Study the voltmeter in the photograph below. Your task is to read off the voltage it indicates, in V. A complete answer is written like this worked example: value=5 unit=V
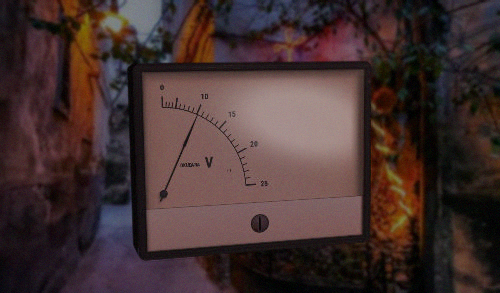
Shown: value=10 unit=V
